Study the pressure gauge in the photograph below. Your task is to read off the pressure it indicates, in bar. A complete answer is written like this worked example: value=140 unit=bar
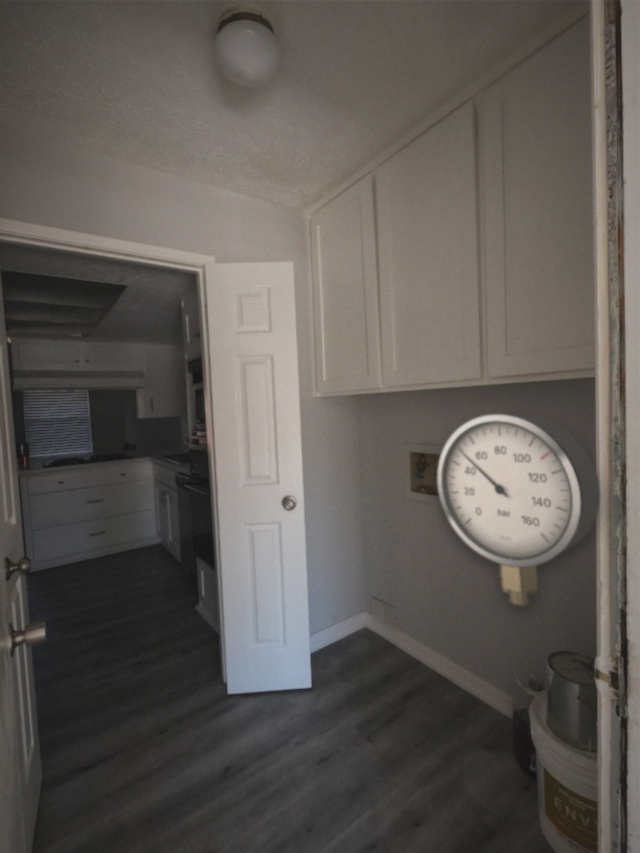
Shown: value=50 unit=bar
